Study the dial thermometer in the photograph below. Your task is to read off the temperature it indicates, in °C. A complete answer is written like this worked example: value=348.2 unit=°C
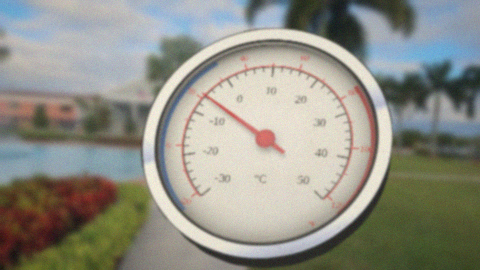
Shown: value=-6 unit=°C
